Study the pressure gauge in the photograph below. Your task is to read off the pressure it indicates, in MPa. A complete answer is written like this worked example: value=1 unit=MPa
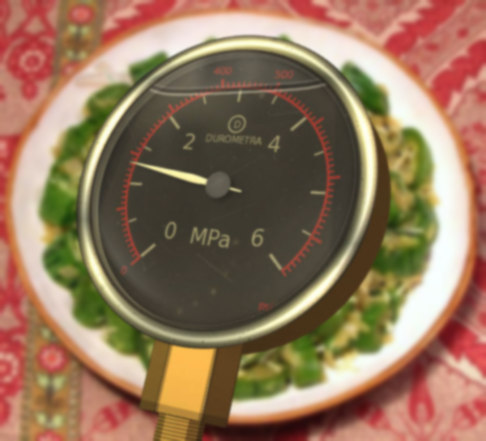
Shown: value=1.25 unit=MPa
